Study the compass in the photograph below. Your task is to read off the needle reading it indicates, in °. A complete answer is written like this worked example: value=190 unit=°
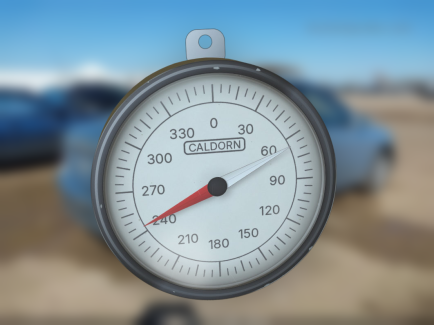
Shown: value=245 unit=°
